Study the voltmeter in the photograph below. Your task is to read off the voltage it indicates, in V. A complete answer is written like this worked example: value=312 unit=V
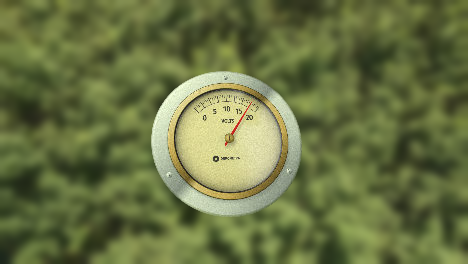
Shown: value=17.5 unit=V
